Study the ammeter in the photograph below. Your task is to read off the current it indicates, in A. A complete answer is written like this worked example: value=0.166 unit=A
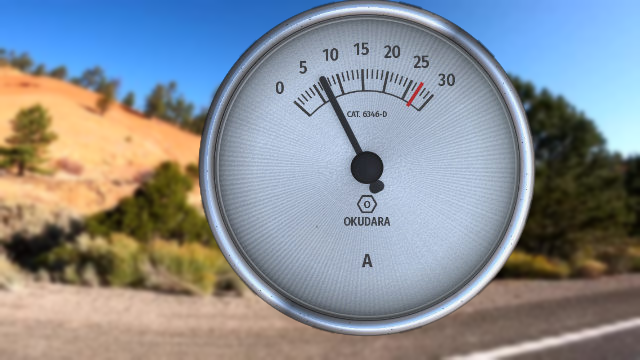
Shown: value=7 unit=A
